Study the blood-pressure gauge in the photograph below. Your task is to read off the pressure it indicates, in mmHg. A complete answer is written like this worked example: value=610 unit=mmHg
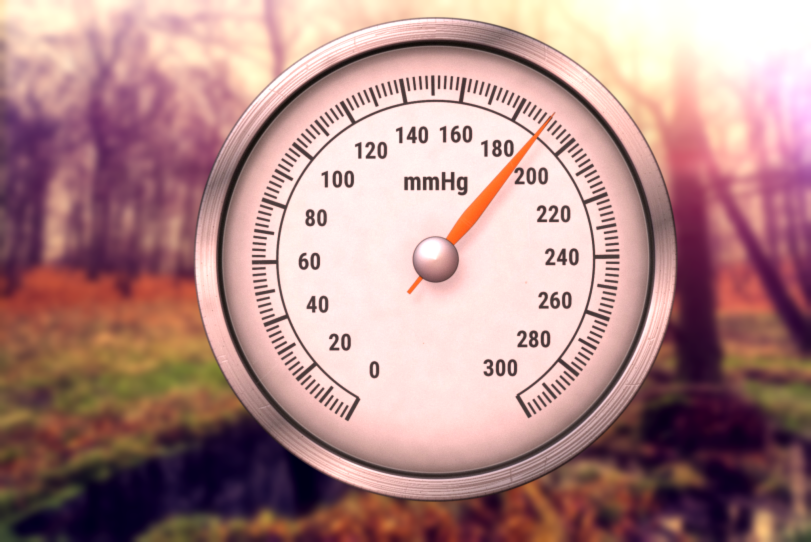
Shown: value=190 unit=mmHg
